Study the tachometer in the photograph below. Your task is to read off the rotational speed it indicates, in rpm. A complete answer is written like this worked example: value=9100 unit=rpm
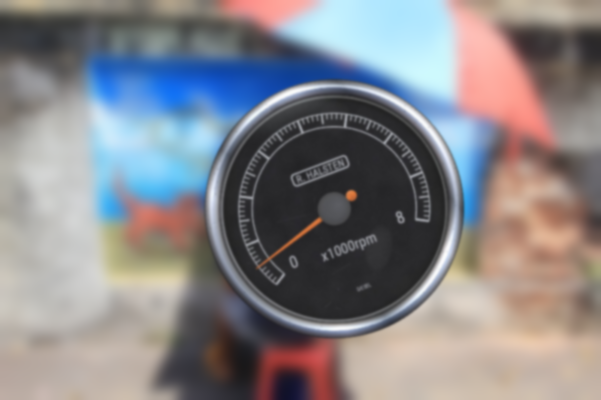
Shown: value=500 unit=rpm
